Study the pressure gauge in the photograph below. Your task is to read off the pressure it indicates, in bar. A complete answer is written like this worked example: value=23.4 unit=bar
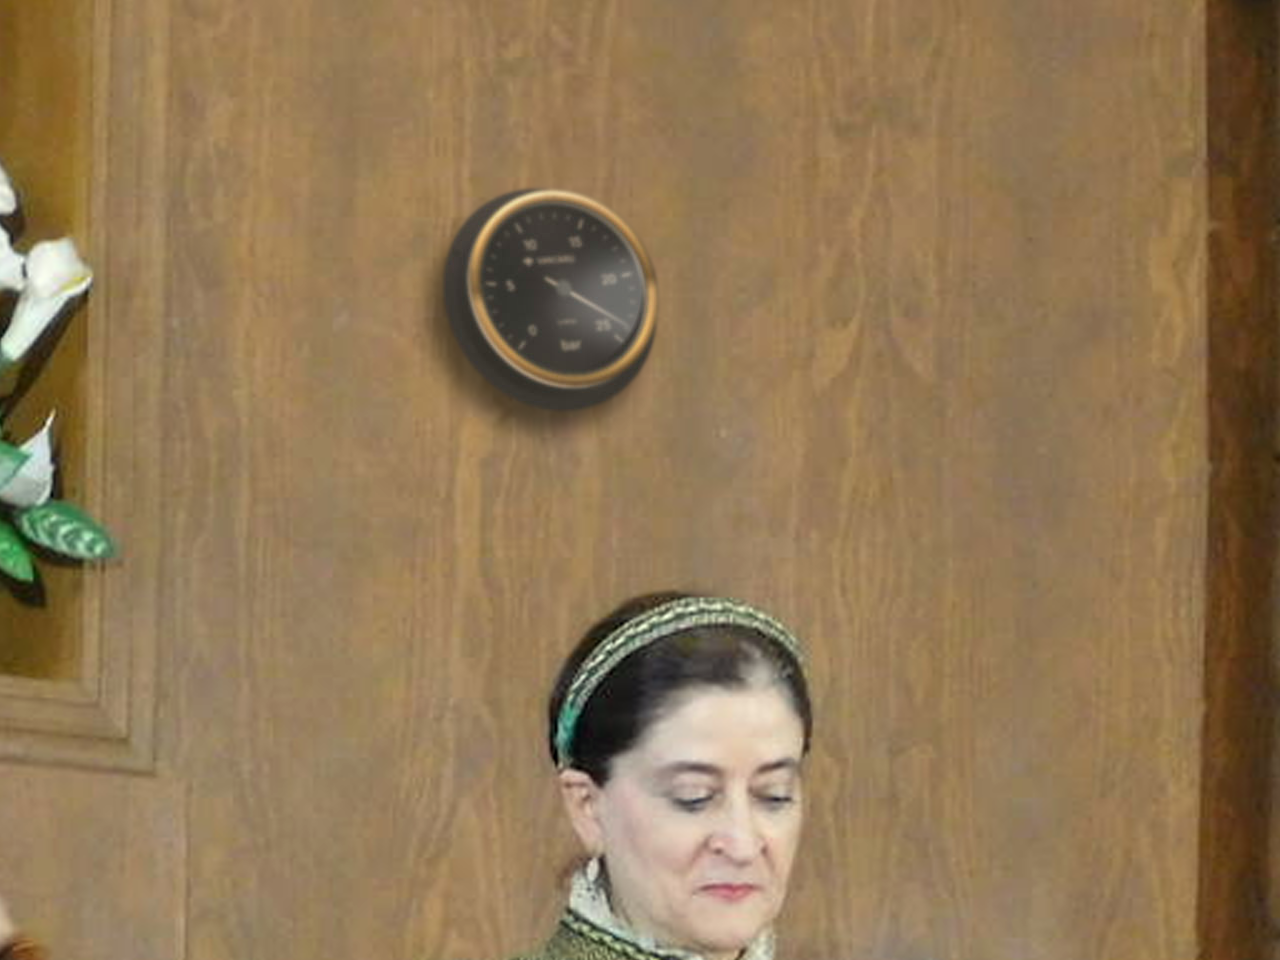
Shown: value=24 unit=bar
